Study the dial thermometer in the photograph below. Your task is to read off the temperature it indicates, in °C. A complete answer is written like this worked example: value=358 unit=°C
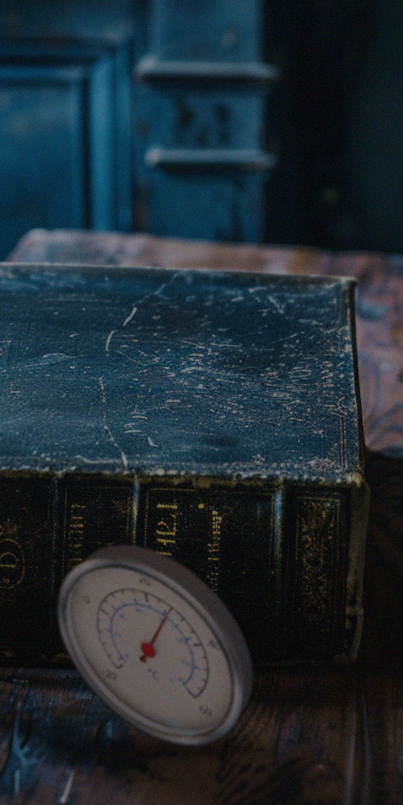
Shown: value=28 unit=°C
